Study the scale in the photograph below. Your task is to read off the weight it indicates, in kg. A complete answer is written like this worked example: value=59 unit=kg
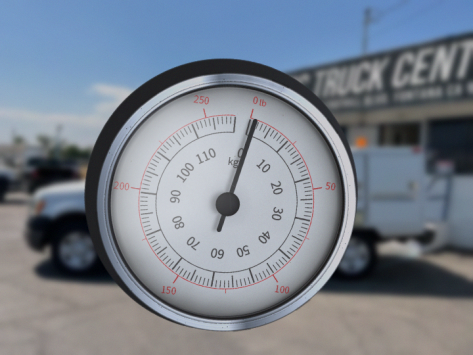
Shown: value=1 unit=kg
